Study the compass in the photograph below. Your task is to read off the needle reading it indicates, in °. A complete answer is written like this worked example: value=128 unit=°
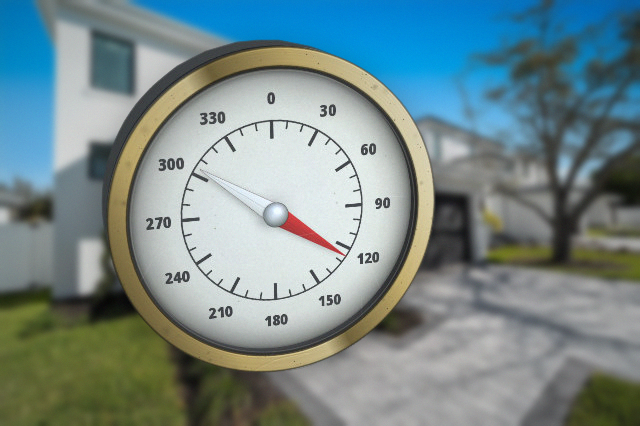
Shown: value=125 unit=°
